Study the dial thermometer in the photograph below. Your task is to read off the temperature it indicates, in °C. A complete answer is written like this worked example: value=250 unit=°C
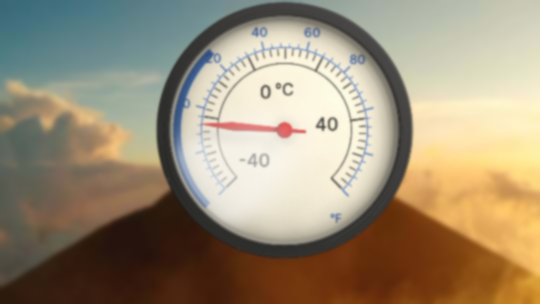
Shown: value=-22 unit=°C
